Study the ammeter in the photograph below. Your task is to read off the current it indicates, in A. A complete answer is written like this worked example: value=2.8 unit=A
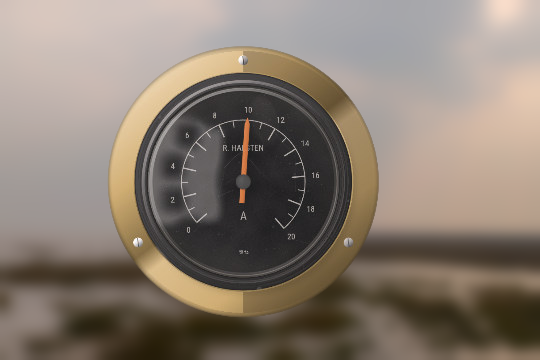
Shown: value=10 unit=A
